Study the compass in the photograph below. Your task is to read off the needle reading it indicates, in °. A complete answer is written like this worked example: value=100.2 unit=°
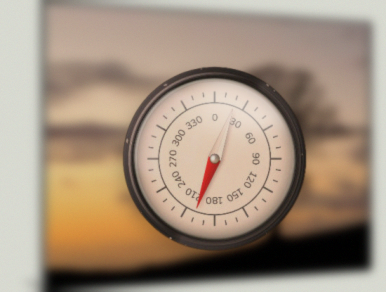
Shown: value=200 unit=°
